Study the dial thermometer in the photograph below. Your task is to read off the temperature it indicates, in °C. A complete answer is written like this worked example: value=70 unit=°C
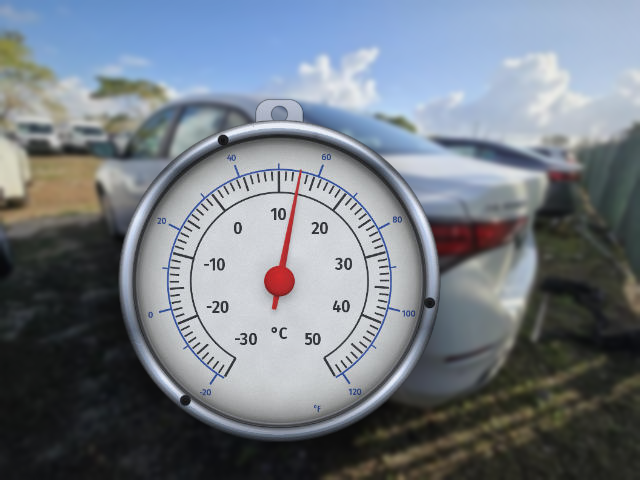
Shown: value=13 unit=°C
